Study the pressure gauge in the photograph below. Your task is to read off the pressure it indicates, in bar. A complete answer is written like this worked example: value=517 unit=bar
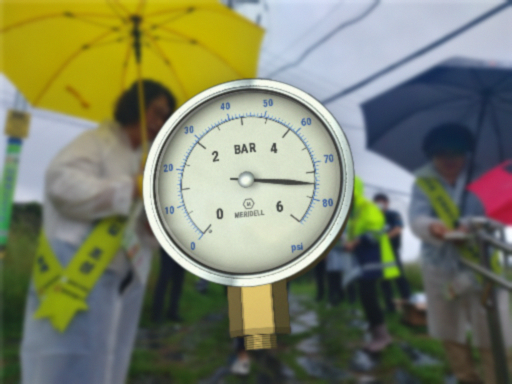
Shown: value=5.25 unit=bar
